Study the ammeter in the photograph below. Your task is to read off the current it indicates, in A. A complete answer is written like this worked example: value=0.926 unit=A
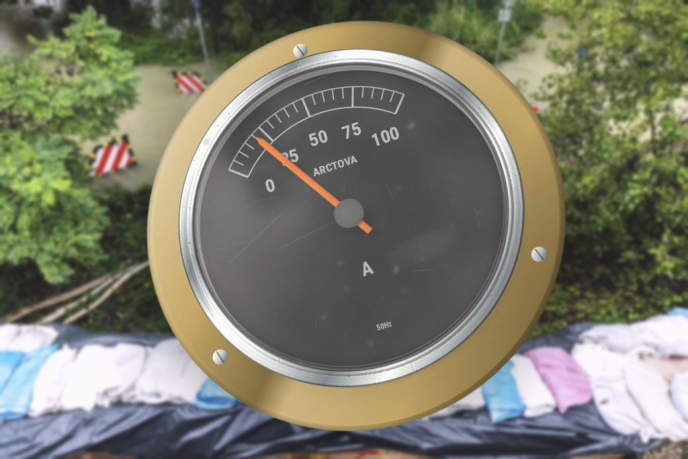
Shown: value=20 unit=A
